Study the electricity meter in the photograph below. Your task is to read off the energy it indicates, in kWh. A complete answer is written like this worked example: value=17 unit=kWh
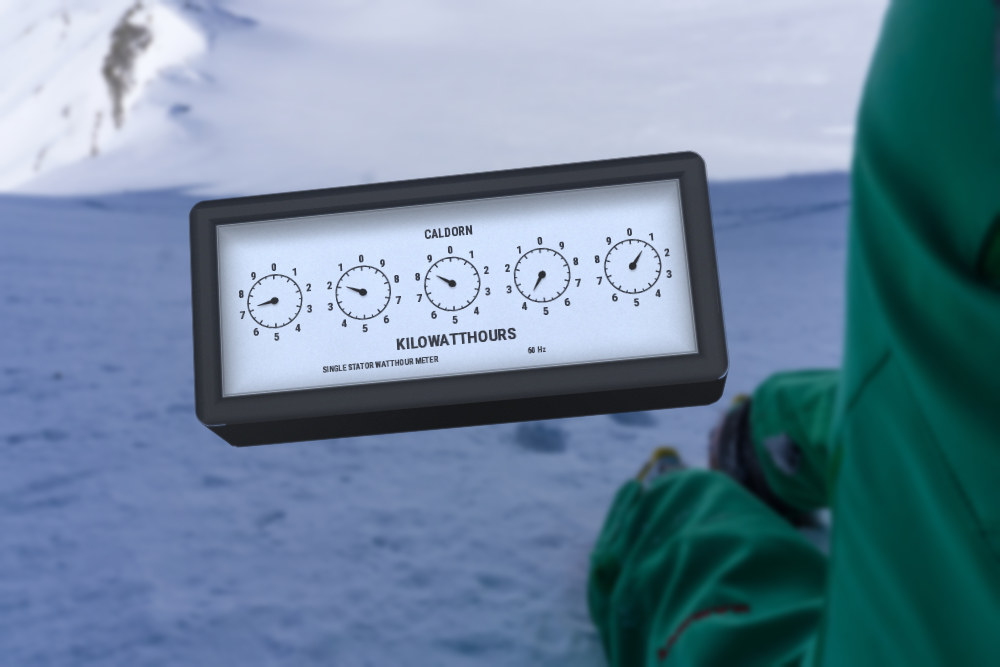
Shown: value=71841 unit=kWh
